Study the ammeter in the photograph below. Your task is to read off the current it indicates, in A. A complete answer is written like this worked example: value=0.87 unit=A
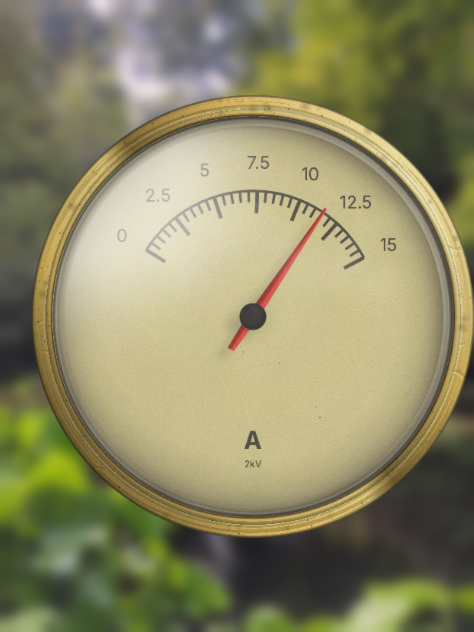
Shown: value=11.5 unit=A
